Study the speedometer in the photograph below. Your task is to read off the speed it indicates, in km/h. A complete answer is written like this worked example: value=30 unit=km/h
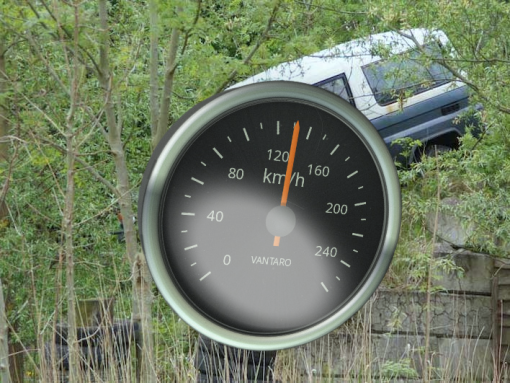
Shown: value=130 unit=km/h
